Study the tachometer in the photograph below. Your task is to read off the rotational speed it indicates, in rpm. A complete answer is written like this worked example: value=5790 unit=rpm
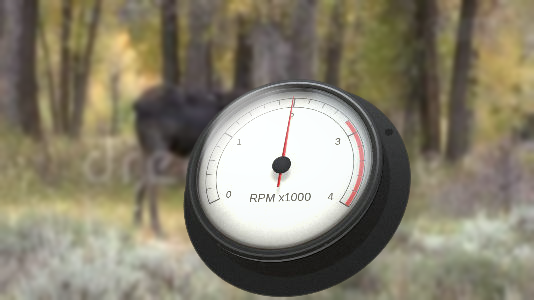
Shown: value=2000 unit=rpm
